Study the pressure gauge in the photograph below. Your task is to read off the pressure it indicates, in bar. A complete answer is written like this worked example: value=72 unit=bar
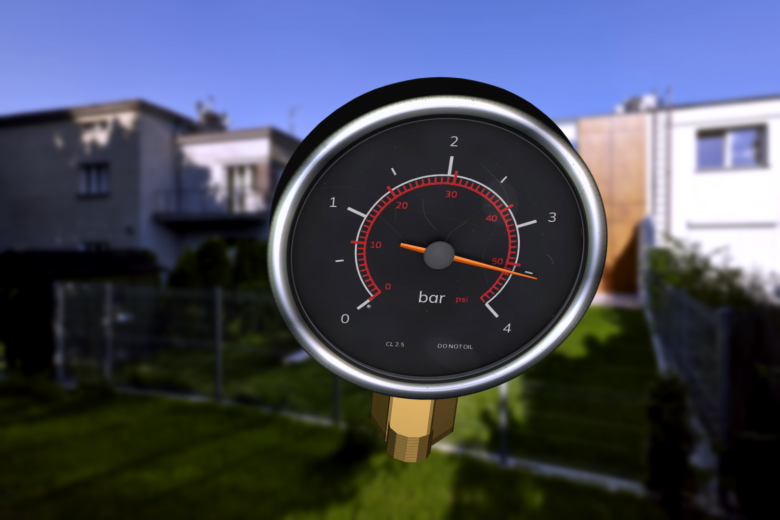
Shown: value=3.5 unit=bar
